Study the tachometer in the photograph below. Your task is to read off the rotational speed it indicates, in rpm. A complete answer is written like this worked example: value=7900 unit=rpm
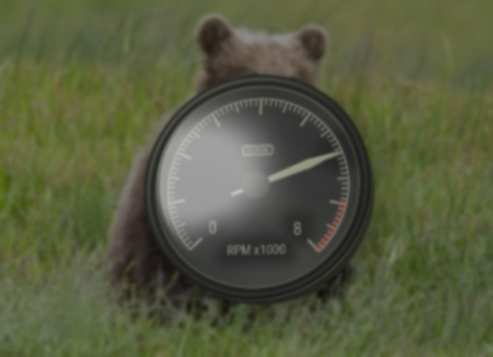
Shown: value=6000 unit=rpm
